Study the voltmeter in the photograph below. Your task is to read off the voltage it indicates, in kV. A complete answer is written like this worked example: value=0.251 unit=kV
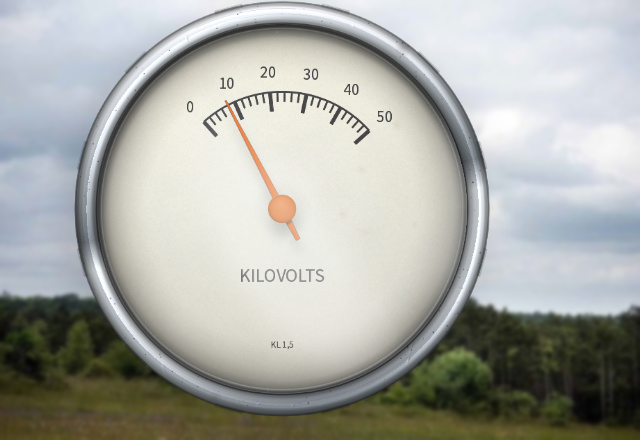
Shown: value=8 unit=kV
